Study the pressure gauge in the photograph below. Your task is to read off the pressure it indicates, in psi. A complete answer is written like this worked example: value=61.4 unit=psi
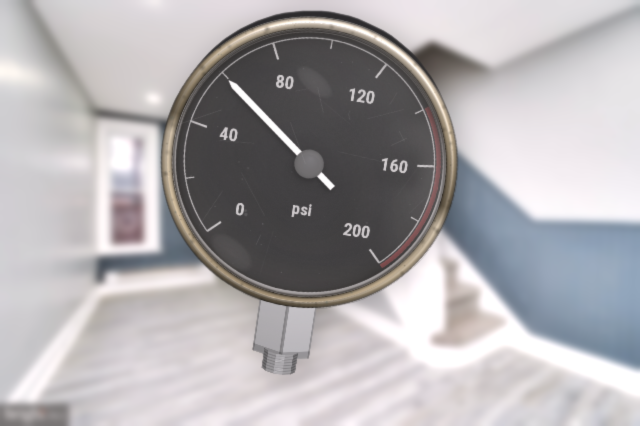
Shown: value=60 unit=psi
